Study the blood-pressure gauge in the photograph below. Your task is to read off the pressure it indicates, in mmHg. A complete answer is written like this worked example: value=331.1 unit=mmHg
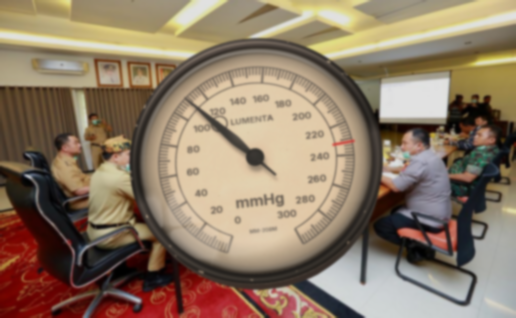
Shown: value=110 unit=mmHg
